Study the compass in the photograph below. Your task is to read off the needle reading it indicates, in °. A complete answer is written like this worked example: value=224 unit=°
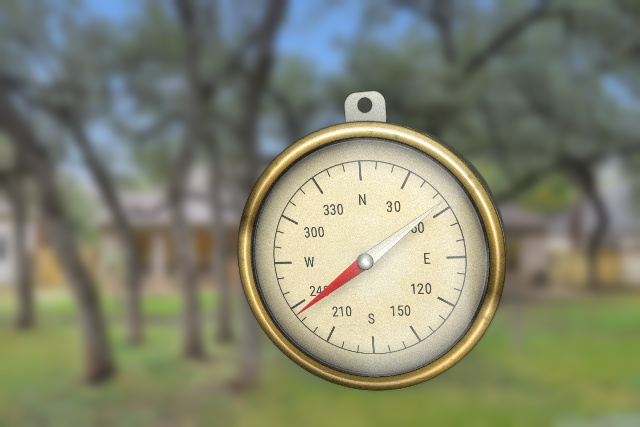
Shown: value=235 unit=°
